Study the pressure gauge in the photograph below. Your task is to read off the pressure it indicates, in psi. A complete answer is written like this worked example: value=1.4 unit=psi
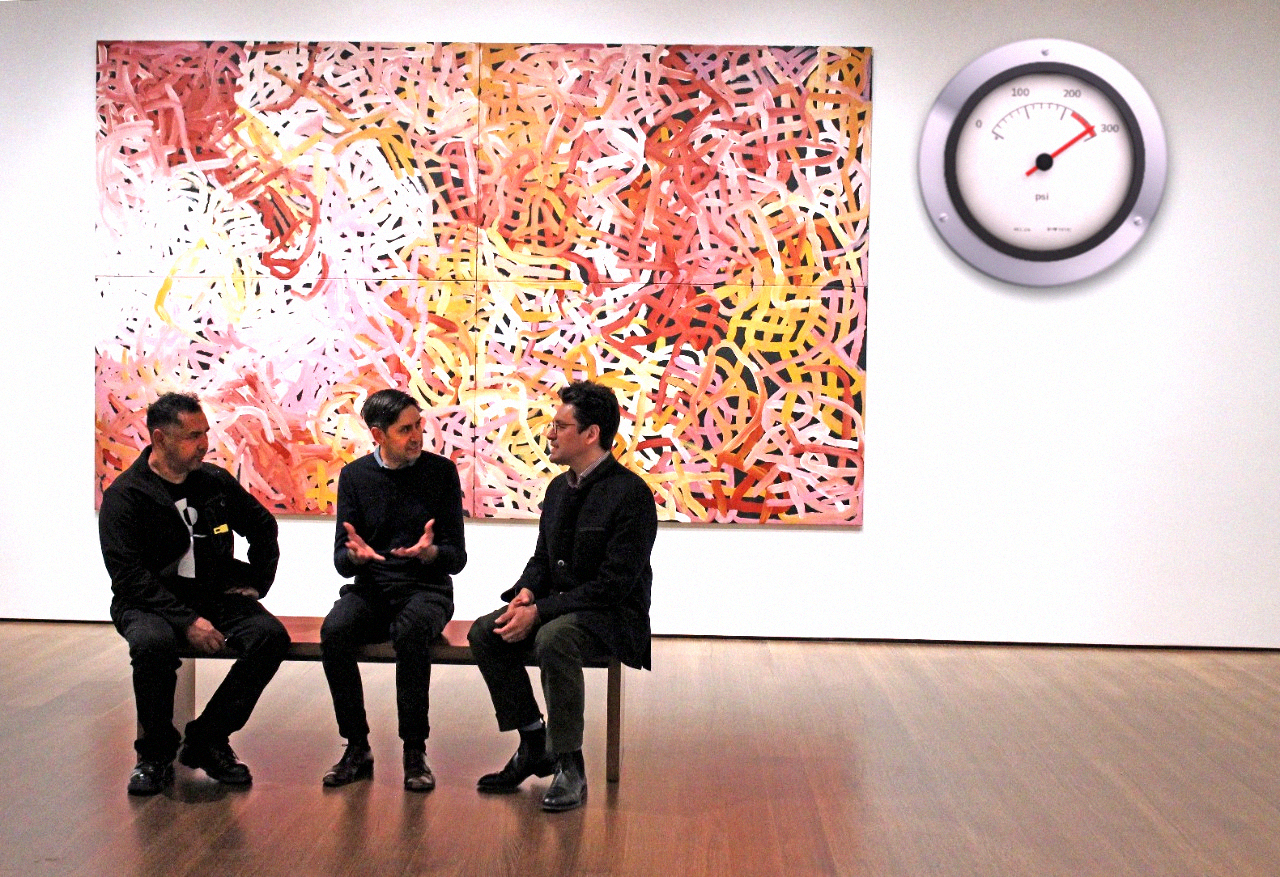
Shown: value=280 unit=psi
